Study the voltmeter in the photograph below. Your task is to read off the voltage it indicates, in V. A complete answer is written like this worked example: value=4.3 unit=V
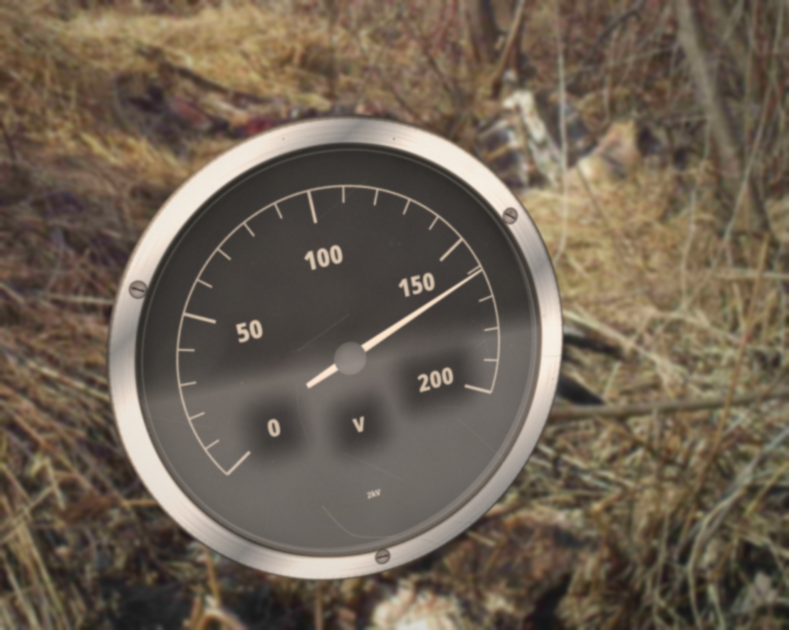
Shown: value=160 unit=V
